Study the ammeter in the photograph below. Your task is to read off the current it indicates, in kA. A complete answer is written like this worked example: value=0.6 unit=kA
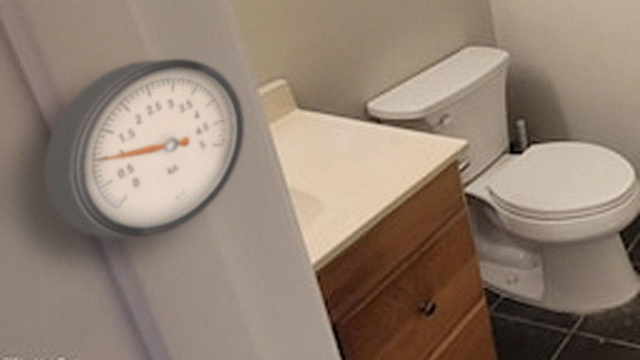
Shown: value=1 unit=kA
